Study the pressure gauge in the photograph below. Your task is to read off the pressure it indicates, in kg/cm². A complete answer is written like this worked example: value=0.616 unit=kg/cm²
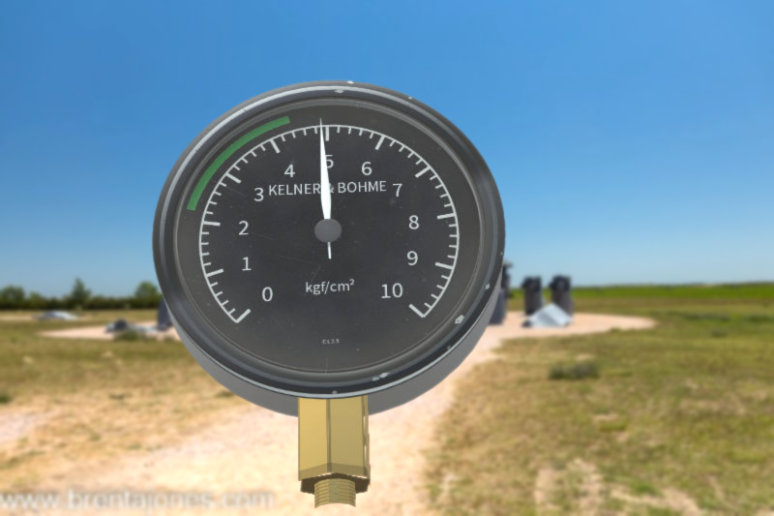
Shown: value=4.9 unit=kg/cm²
